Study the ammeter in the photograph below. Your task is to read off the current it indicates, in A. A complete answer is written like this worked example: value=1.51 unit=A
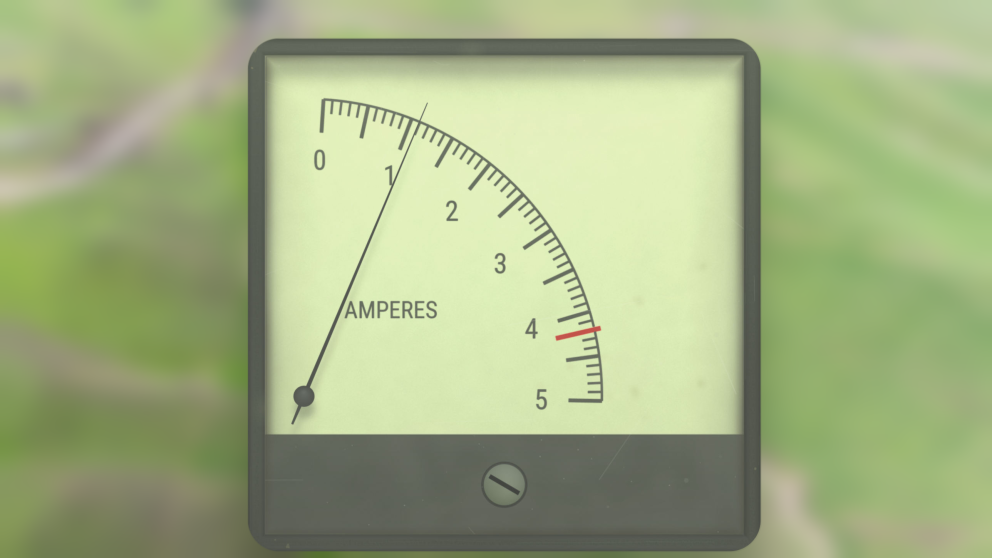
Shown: value=1.1 unit=A
